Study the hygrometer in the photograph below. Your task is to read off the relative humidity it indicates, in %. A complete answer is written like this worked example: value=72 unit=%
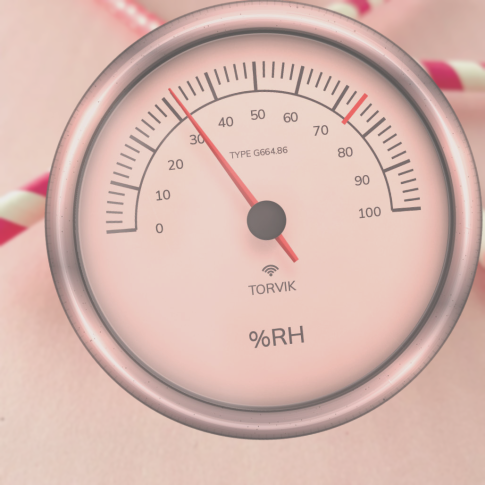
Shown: value=32 unit=%
